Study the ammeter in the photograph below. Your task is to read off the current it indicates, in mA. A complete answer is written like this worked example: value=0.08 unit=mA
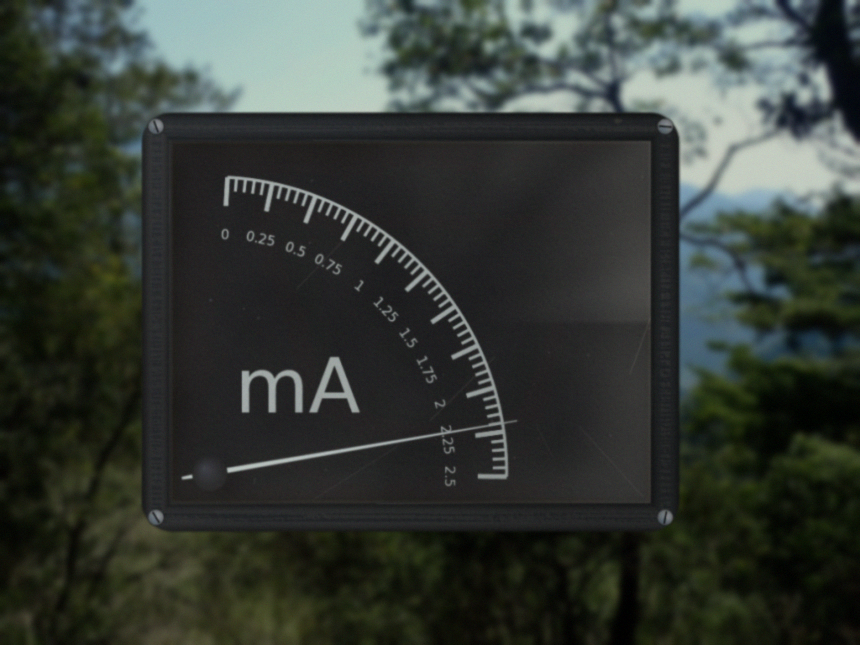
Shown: value=2.2 unit=mA
